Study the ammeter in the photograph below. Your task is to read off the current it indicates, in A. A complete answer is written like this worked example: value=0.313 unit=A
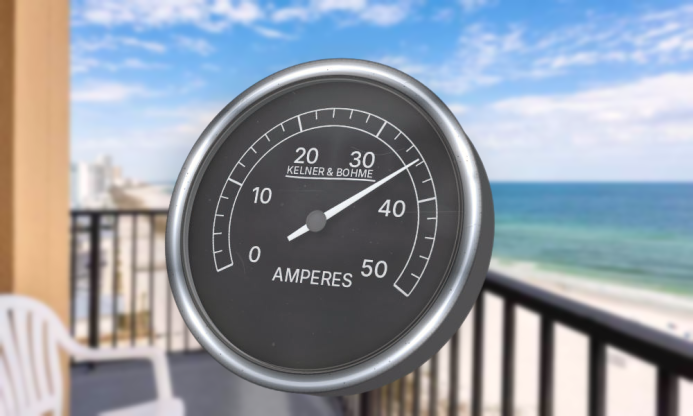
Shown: value=36 unit=A
